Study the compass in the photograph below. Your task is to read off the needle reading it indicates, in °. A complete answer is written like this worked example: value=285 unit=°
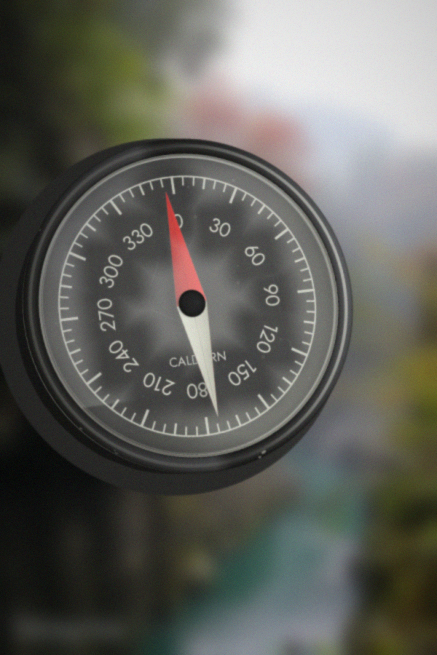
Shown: value=355 unit=°
